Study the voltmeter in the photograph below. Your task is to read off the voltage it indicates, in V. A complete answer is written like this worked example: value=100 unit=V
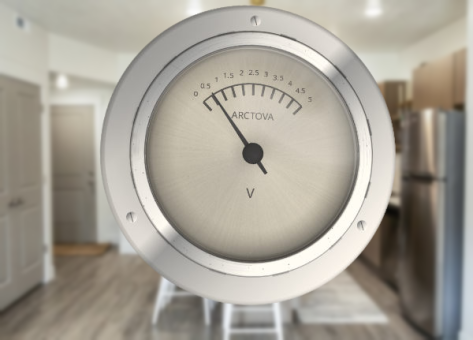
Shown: value=0.5 unit=V
